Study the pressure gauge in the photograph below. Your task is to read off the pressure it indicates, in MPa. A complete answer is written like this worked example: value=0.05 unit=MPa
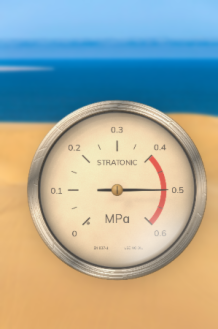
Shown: value=0.5 unit=MPa
